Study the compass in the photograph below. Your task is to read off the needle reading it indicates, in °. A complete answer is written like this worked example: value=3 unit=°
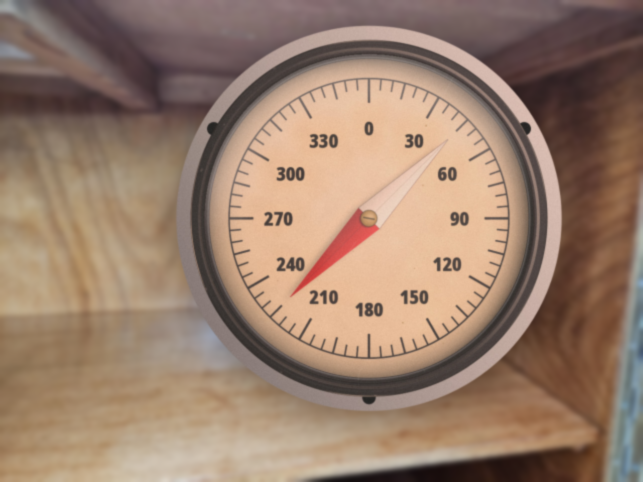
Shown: value=225 unit=°
